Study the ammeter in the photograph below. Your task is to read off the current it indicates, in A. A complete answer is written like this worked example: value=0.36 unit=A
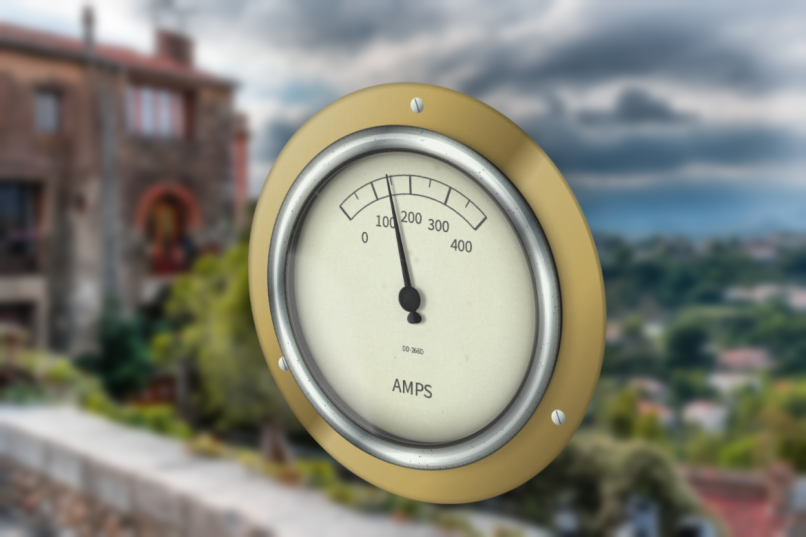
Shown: value=150 unit=A
